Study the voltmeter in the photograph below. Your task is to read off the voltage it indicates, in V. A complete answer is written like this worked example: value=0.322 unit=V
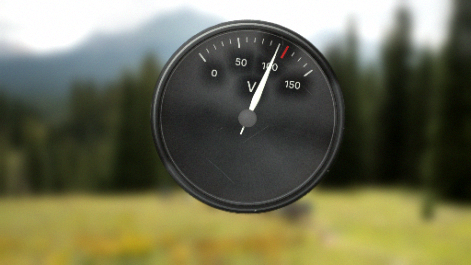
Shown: value=100 unit=V
